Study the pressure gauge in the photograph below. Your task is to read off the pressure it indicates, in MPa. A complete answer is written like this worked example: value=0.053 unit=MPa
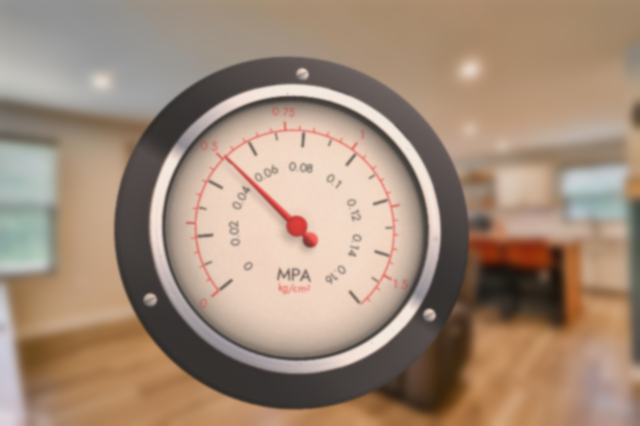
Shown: value=0.05 unit=MPa
